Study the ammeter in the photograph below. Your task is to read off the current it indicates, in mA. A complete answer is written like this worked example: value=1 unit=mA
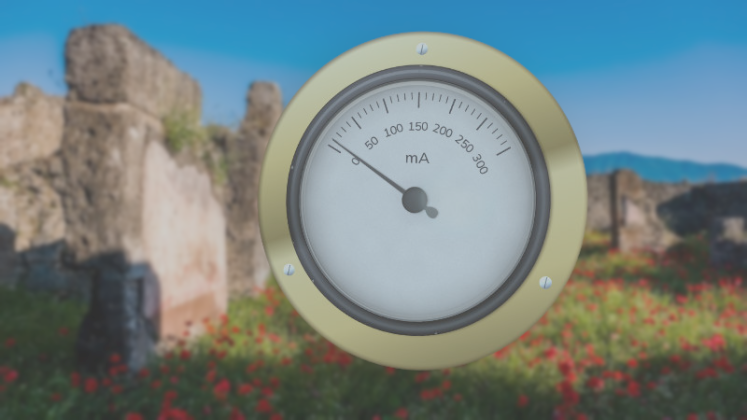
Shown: value=10 unit=mA
